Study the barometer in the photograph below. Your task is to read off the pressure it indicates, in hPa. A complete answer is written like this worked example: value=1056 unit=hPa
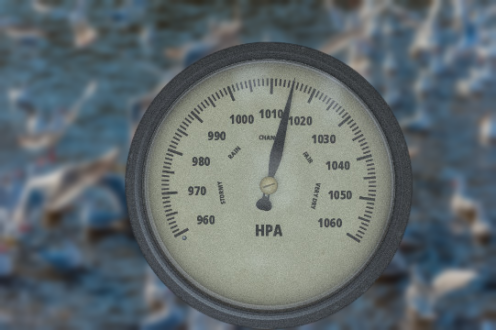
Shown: value=1015 unit=hPa
